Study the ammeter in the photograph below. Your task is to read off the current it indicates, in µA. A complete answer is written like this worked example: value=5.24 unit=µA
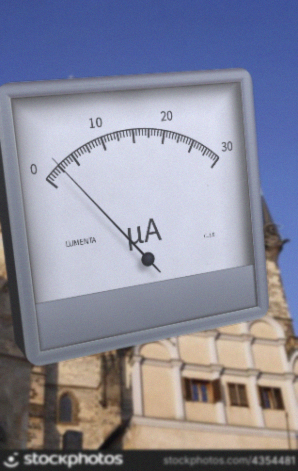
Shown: value=2.5 unit=µA
